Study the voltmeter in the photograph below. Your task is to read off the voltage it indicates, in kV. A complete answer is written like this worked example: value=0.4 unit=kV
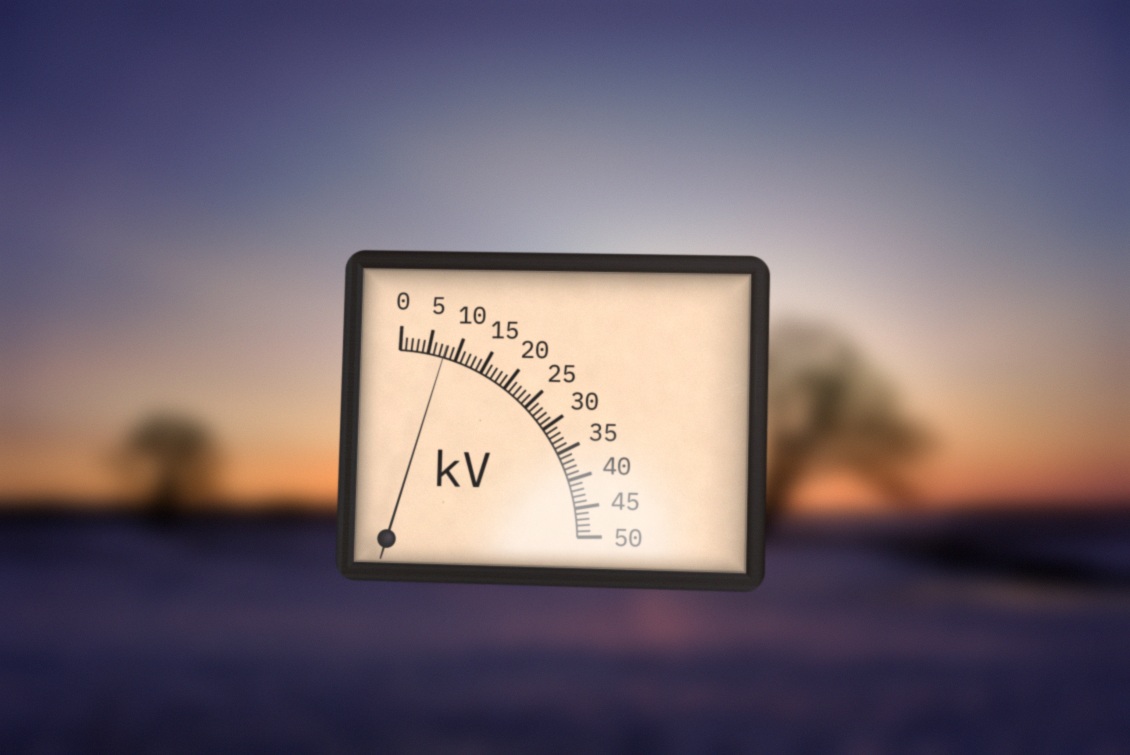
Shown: value=8 unit=kV
